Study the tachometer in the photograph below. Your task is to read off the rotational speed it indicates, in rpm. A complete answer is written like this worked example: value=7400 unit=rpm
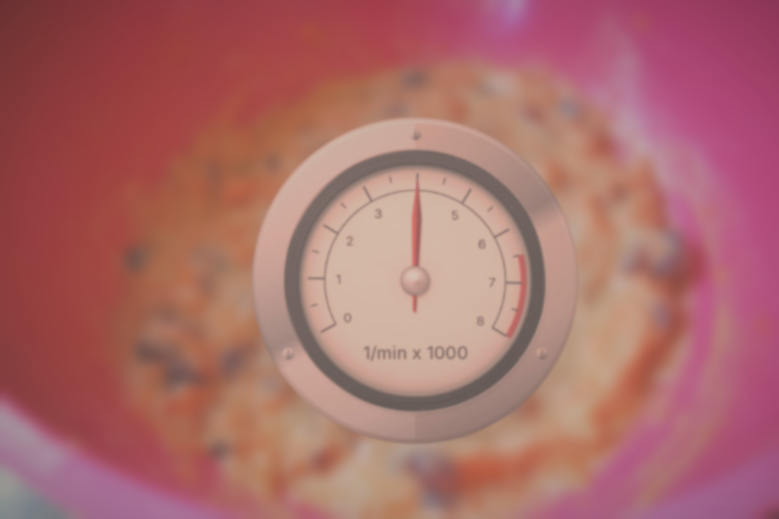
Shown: value=4000 unit=rpm
